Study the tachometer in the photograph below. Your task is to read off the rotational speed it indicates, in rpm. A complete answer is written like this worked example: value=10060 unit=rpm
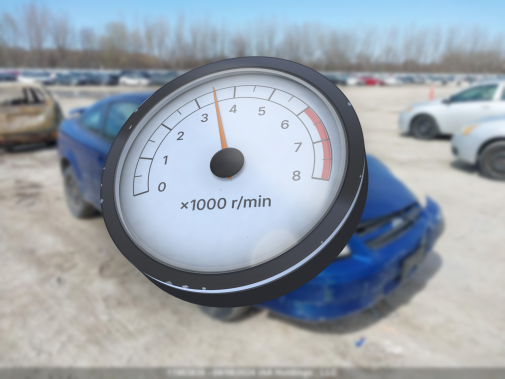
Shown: value=3500 unit=rpm
